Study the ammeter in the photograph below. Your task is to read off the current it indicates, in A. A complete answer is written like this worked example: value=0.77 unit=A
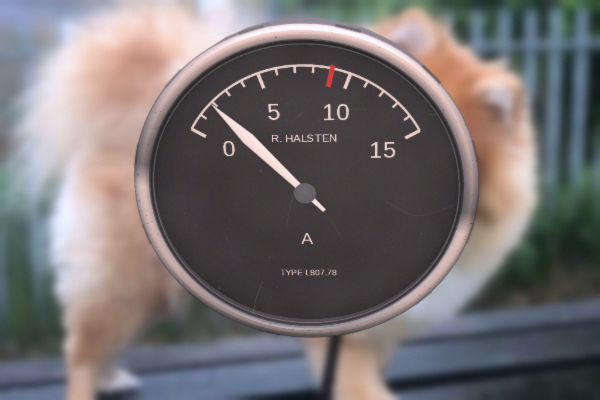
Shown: value=2 unit=A
